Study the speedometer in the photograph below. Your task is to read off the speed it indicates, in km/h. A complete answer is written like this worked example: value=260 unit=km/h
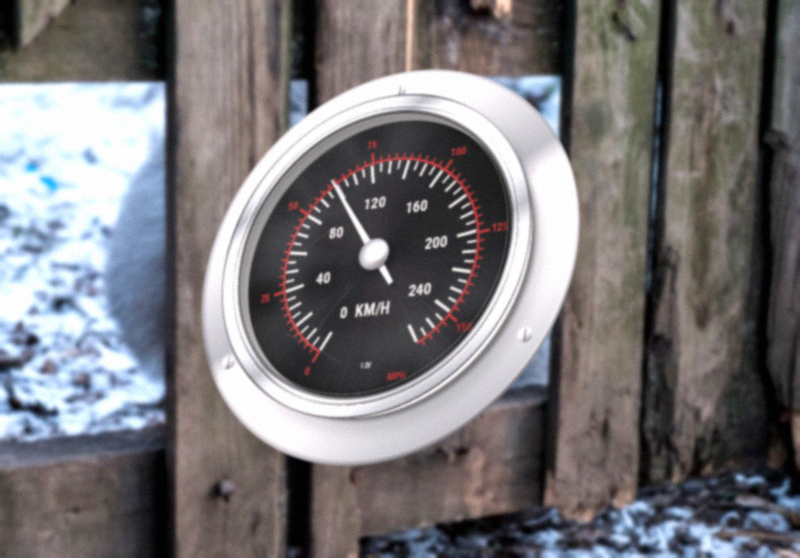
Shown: value=100 unit=km/h
